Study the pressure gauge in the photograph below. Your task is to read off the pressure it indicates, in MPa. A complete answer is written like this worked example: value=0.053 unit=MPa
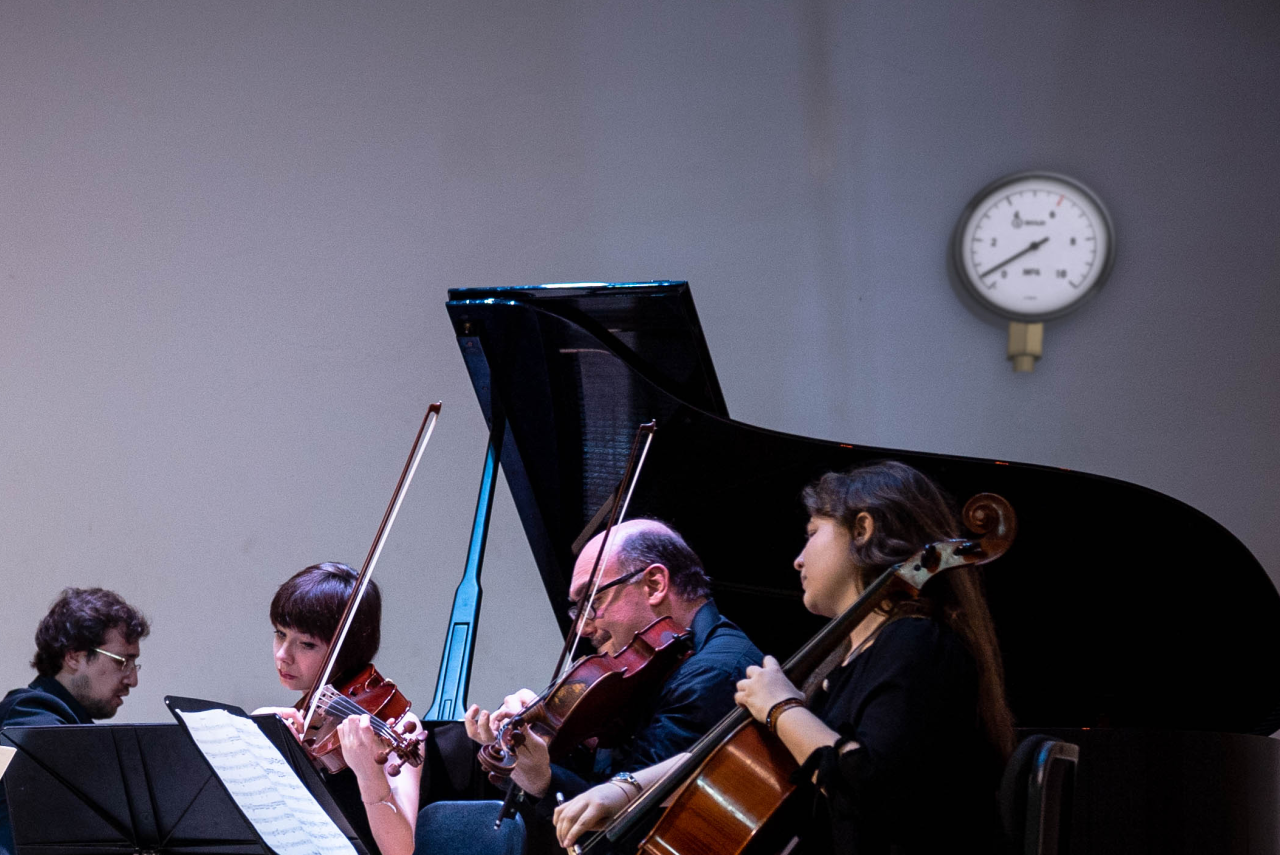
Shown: value=0.5 unit=MPa
